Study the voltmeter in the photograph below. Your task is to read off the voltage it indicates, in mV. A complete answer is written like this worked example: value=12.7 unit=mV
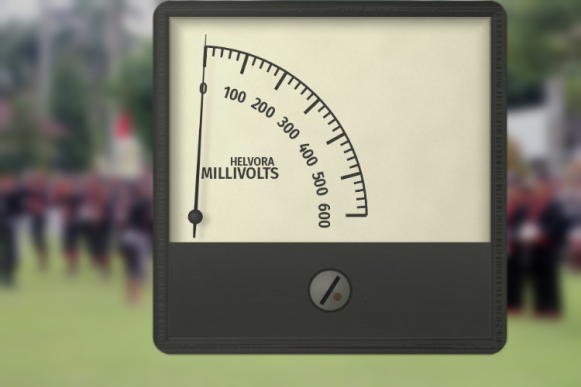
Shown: value=0 unit=mV
